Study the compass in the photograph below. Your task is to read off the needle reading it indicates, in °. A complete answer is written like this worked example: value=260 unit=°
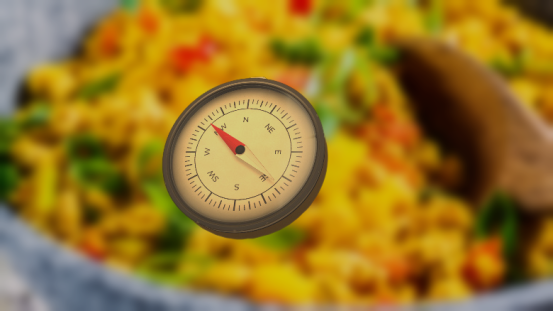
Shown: value=310 unit=°
